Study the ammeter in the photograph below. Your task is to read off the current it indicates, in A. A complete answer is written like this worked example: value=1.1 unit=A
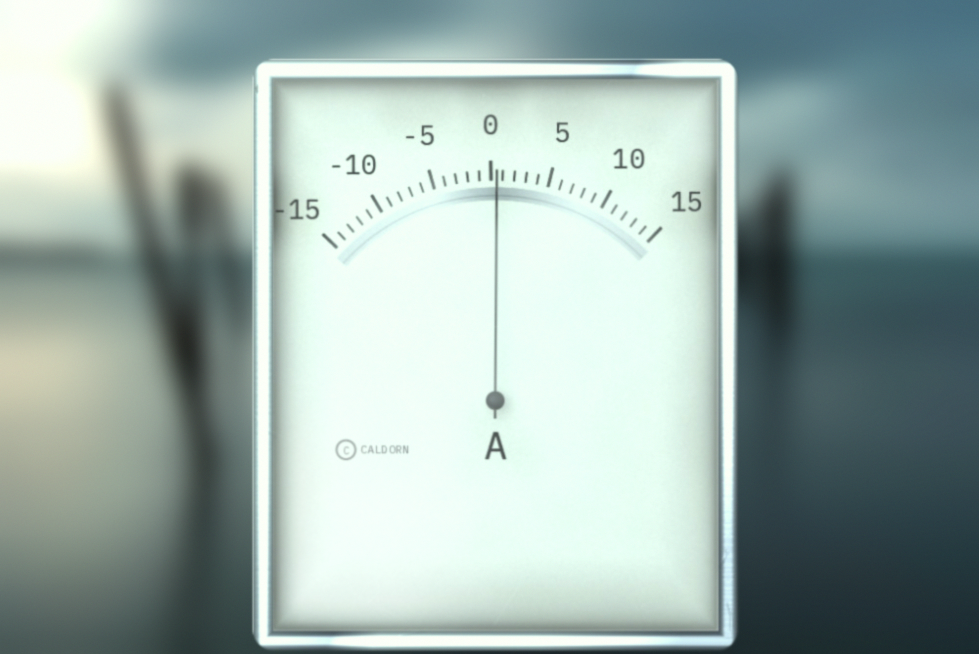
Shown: value=0.5 unit=A
